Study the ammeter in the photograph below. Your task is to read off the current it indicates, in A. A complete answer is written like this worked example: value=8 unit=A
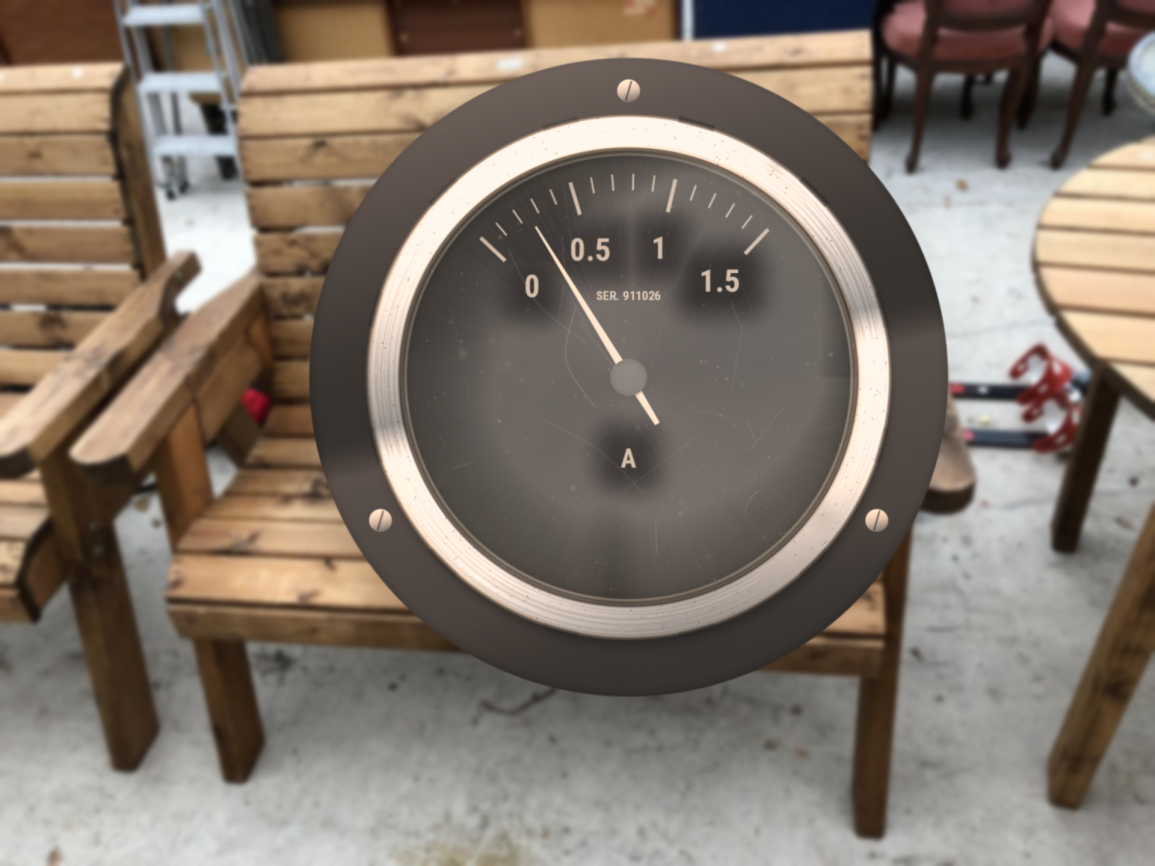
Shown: value=0.25 unit=A
